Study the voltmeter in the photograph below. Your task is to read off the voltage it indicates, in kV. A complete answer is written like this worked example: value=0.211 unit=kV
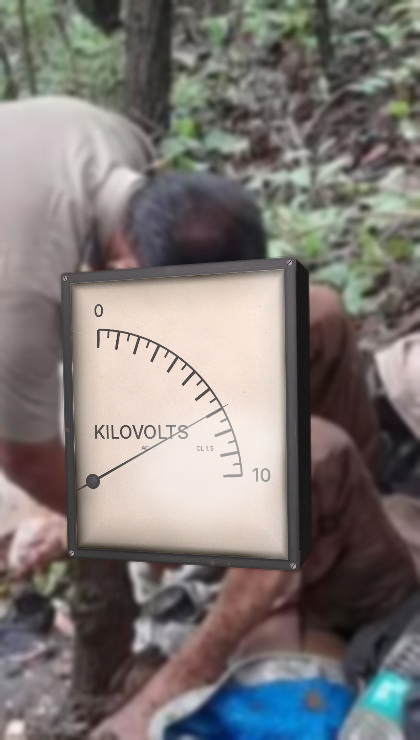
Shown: value=7 unit=kV
